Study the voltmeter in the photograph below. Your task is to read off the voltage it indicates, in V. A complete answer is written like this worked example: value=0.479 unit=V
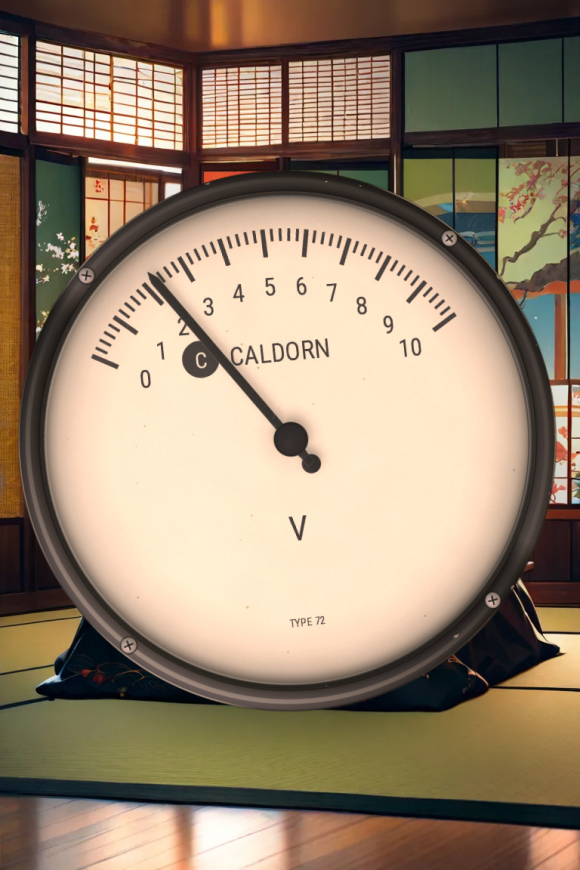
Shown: value=2.2 unit=V
